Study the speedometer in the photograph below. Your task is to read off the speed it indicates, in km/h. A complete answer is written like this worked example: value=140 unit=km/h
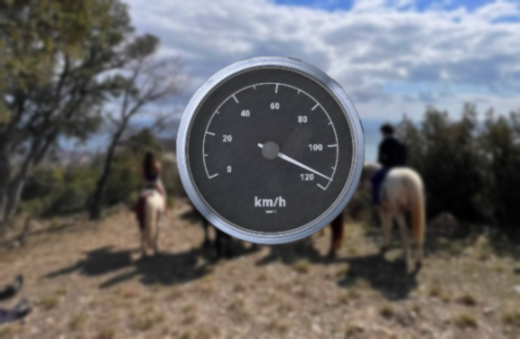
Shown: value=115 unit=km/h
